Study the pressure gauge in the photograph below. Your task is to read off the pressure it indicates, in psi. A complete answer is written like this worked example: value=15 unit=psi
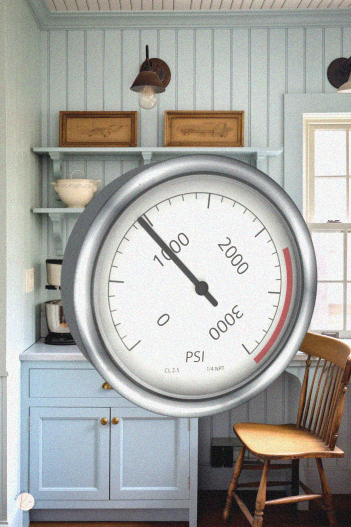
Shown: value=950 unit=psi
